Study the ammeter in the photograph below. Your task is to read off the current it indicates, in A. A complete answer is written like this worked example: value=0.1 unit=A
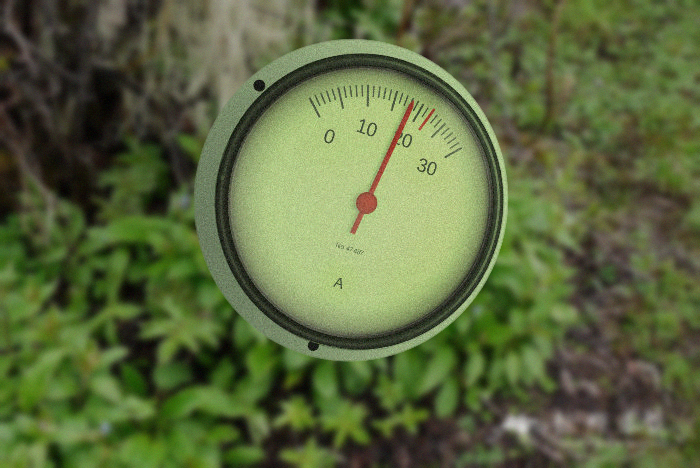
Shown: value=18 unit=A
